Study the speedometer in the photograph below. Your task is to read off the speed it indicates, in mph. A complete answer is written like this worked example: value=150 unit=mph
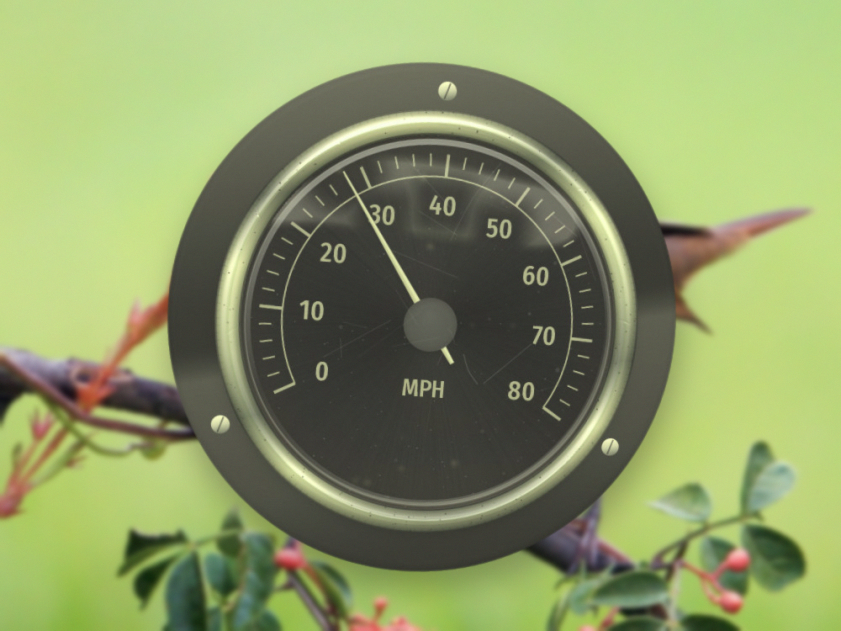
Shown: value=28 unit=mph
